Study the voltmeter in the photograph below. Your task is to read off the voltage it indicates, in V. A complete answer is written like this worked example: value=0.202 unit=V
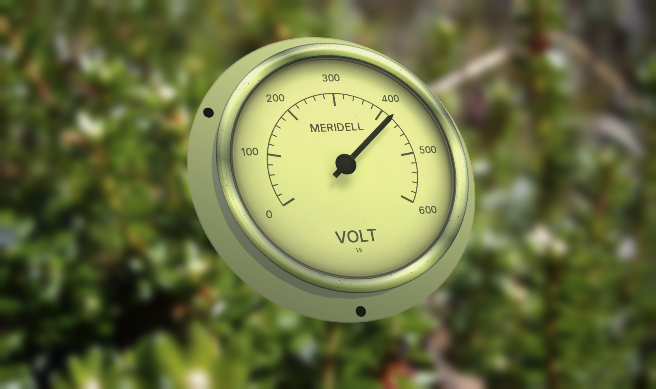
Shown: value=420 unit=V
